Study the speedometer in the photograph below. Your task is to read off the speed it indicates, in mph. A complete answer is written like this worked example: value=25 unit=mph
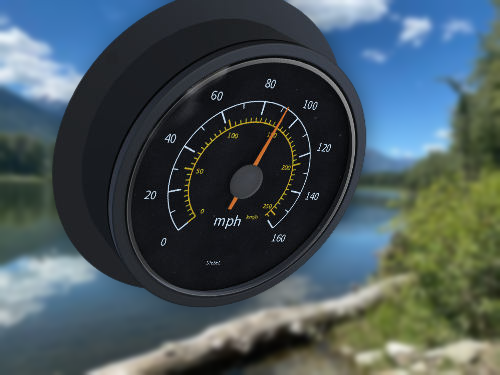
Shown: value=90 unit=mph
